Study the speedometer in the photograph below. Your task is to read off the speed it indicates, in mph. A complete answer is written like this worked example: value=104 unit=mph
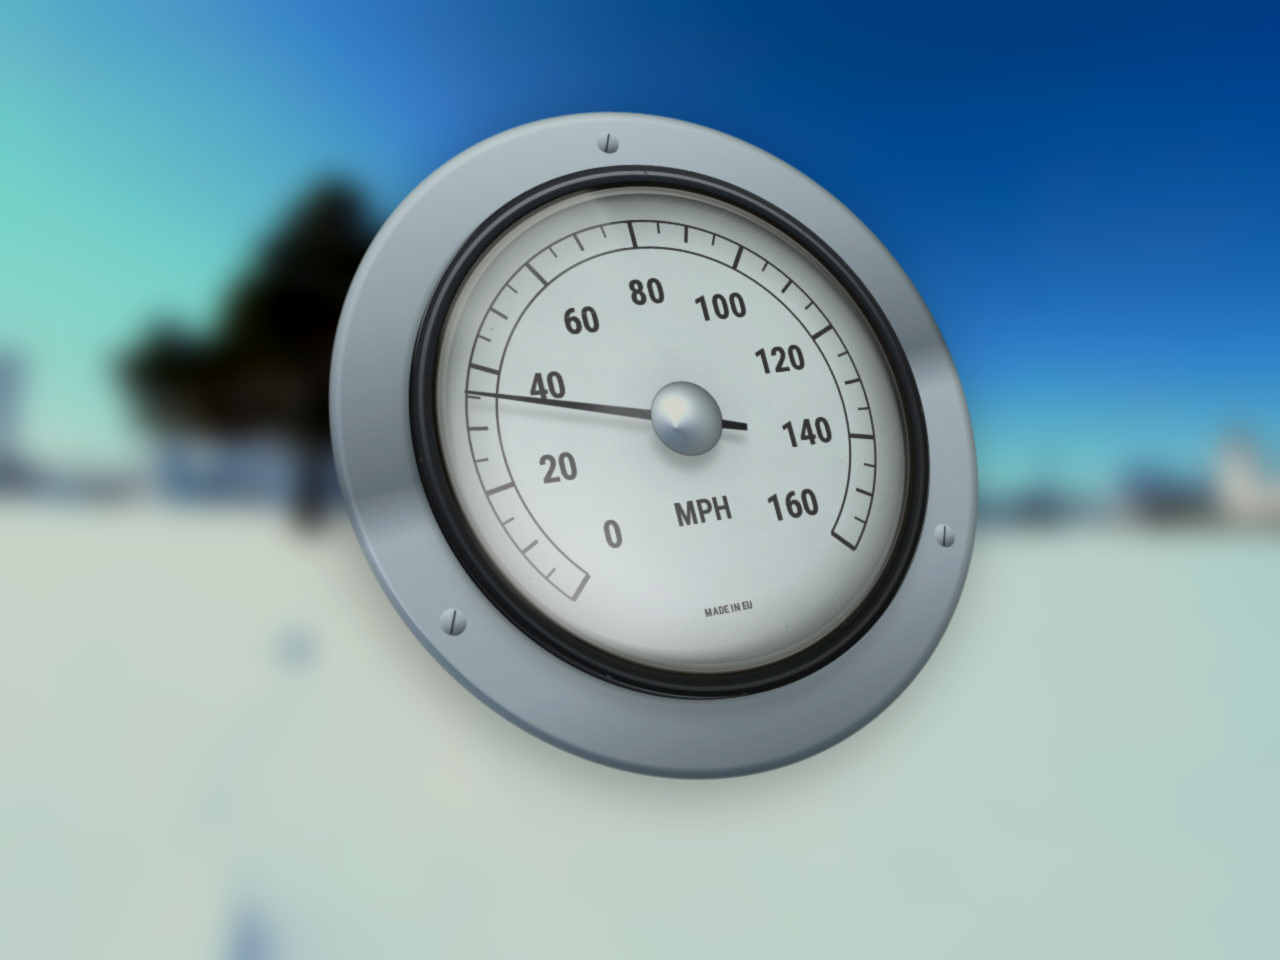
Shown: value=35 unit=mph
